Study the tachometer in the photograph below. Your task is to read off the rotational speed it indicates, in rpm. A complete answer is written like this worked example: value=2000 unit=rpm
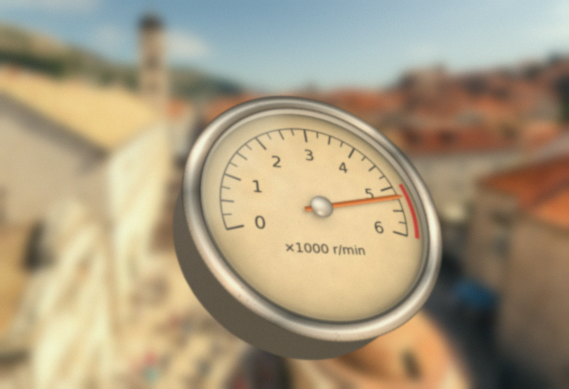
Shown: value=5250 unit=rpm
